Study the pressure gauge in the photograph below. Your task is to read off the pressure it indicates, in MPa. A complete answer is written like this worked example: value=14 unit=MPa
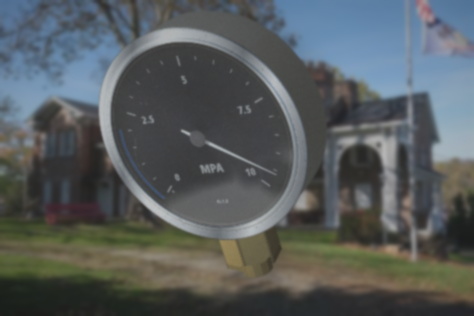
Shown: value=9.5 unit=MPa
